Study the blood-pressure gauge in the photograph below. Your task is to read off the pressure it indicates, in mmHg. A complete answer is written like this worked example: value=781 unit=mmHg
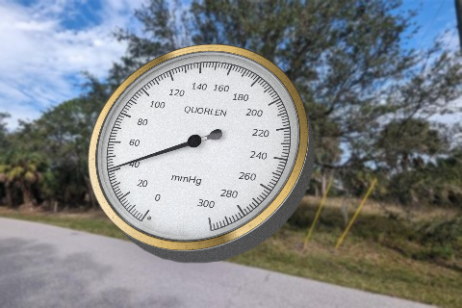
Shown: value=40 unit=mmHg
